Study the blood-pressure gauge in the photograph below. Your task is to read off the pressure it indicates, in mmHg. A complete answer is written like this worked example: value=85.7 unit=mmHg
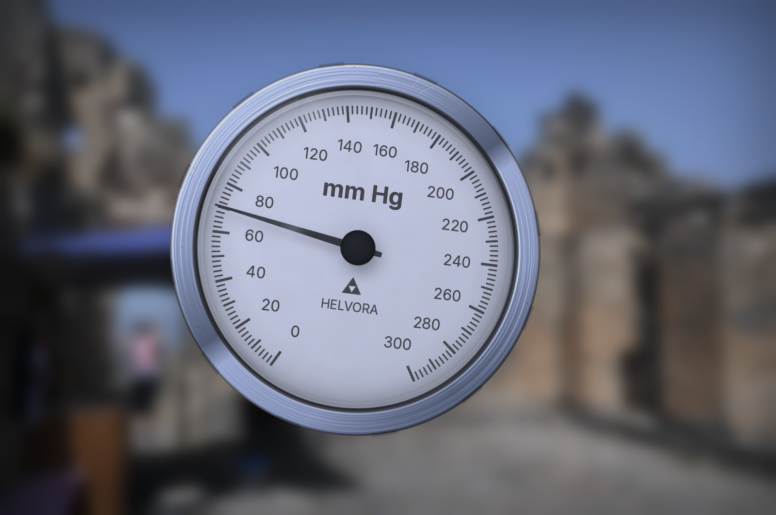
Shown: value=70 unit=mmHg
